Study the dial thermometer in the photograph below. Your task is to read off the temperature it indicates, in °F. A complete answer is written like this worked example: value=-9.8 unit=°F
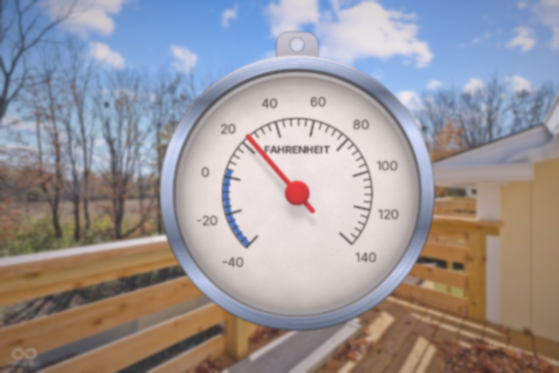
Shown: value=24 unit=°F
